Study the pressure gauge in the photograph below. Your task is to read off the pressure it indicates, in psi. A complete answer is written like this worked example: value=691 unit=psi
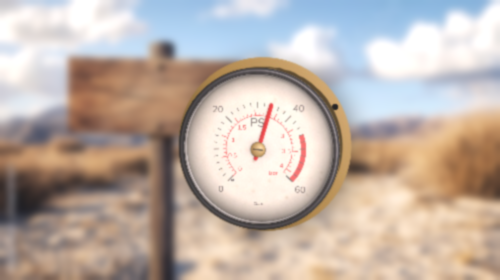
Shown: value=34 unit=psi
